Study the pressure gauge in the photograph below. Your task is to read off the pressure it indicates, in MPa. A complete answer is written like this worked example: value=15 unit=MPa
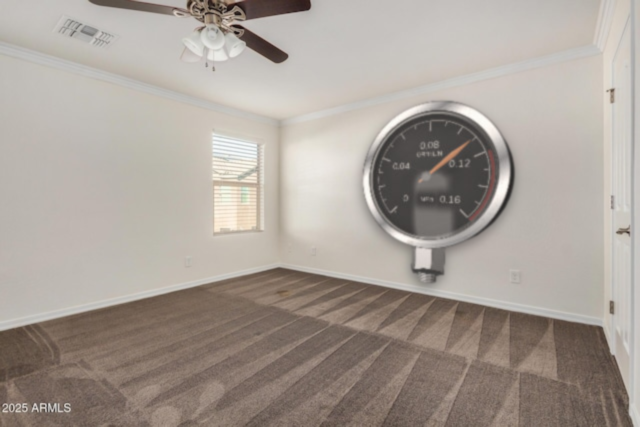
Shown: value=0.11 unit=MPa
